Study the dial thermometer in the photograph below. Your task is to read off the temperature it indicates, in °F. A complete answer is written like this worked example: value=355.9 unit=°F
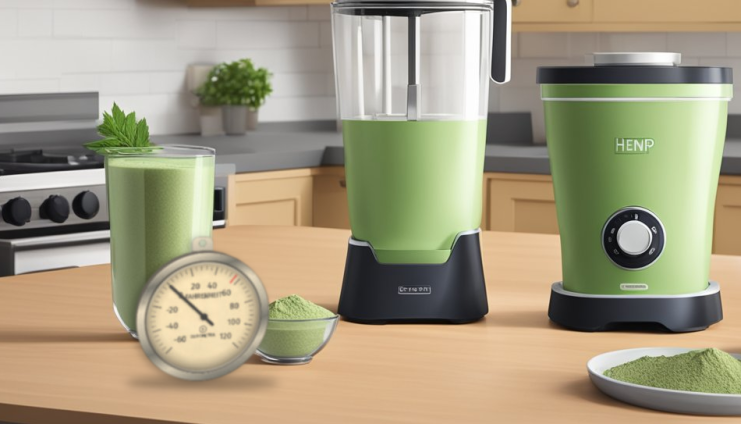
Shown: value=0 unit=°F
